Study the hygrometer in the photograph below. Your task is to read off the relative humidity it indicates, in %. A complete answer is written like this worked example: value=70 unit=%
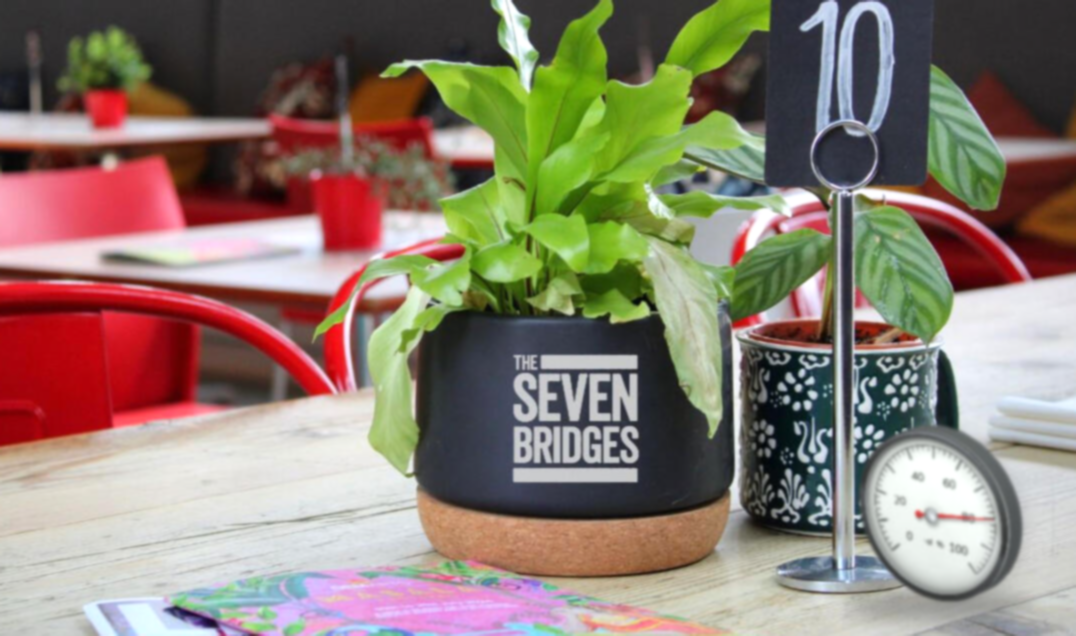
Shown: value=80 unit=%
